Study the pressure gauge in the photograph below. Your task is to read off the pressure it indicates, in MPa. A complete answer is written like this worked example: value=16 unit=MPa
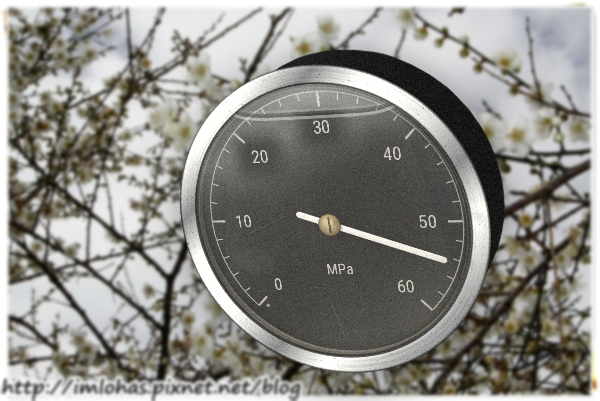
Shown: value=54 unit=MPa
